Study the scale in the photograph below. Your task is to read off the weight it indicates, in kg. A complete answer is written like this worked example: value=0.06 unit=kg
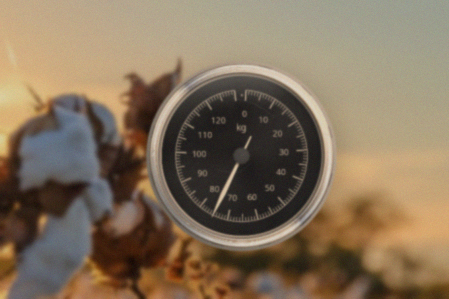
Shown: value=75 unit=kg
